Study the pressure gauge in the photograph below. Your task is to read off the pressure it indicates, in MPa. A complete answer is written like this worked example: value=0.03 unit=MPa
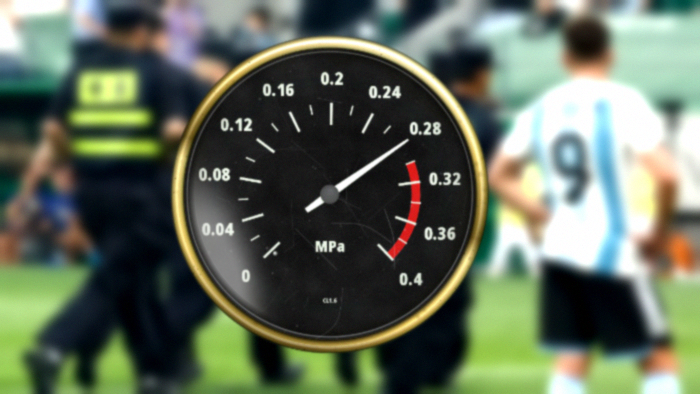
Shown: value=0.28 unit=MPa
